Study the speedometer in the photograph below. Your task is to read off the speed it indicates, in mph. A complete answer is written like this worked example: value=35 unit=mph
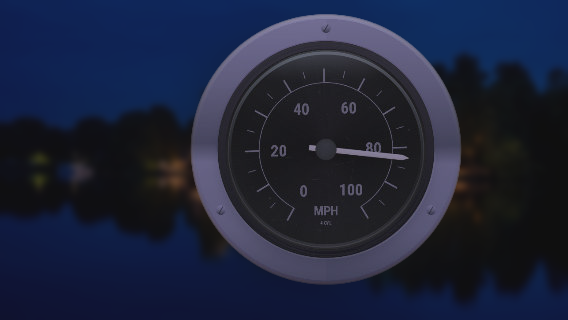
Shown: value=82.5 unit=mph
